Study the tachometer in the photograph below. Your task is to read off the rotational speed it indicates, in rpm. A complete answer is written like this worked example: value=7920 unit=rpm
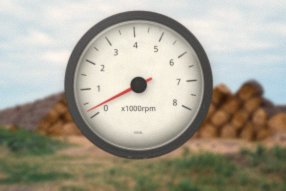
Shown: value=250 unit=rpm
